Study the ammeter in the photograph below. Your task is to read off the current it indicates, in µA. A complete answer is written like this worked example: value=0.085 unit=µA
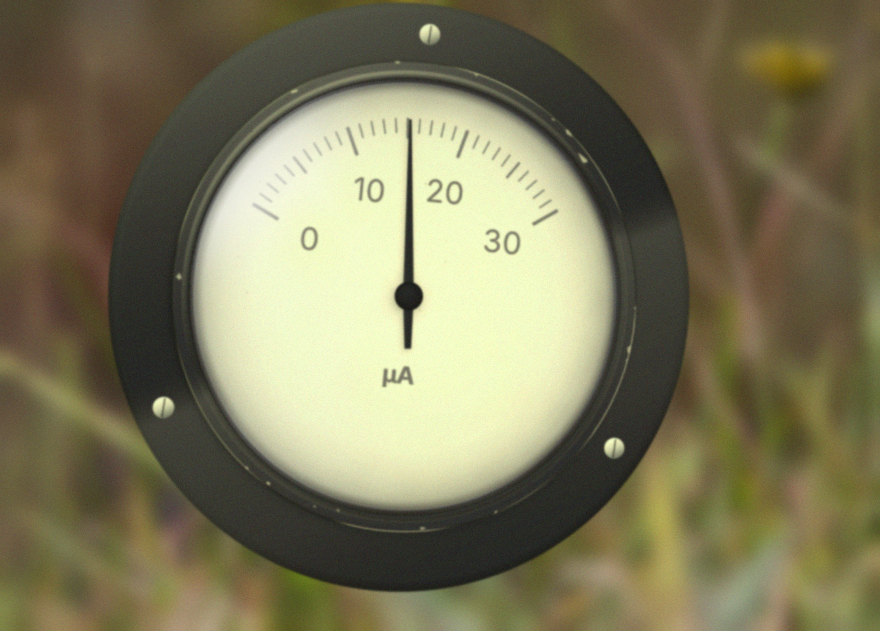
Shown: value=15 unit=µA
